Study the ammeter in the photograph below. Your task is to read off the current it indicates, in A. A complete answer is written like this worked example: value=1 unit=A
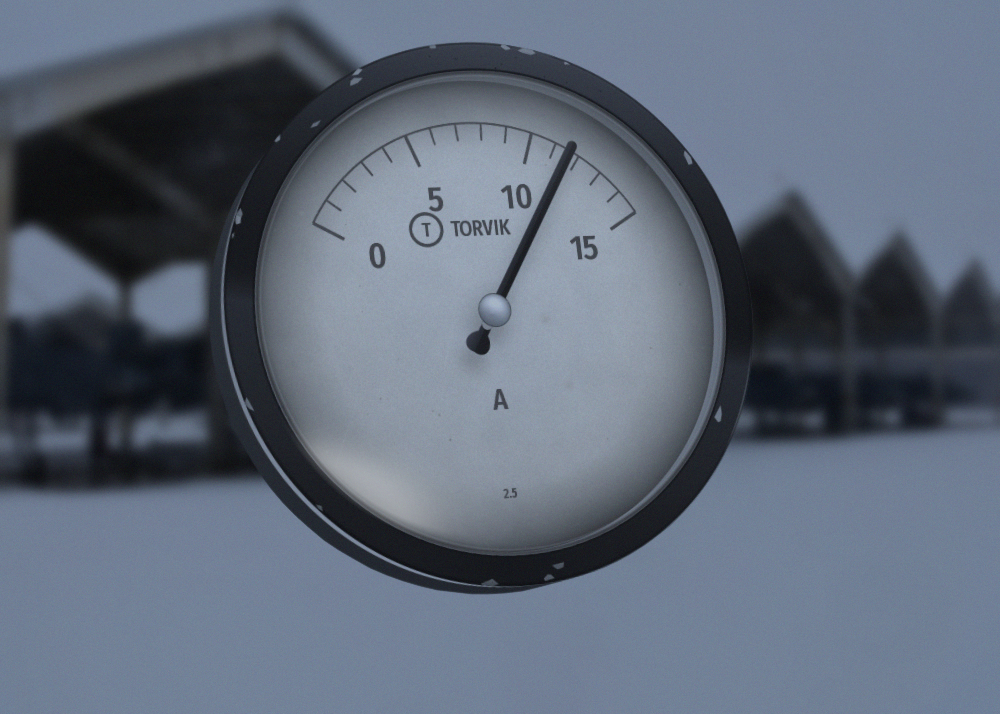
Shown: value=11.5 unit=A
